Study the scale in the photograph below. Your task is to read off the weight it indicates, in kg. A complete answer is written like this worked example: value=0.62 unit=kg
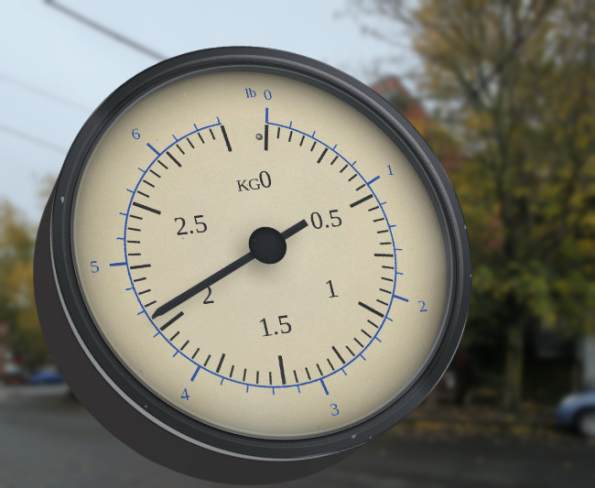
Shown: value=2.05 unit=kg
